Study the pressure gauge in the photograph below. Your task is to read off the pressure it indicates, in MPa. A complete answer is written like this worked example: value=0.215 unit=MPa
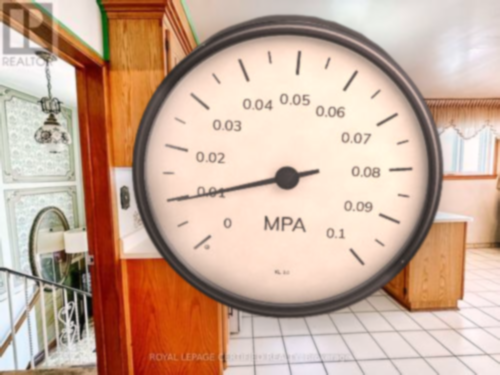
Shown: value=0.01 unit=MPa
